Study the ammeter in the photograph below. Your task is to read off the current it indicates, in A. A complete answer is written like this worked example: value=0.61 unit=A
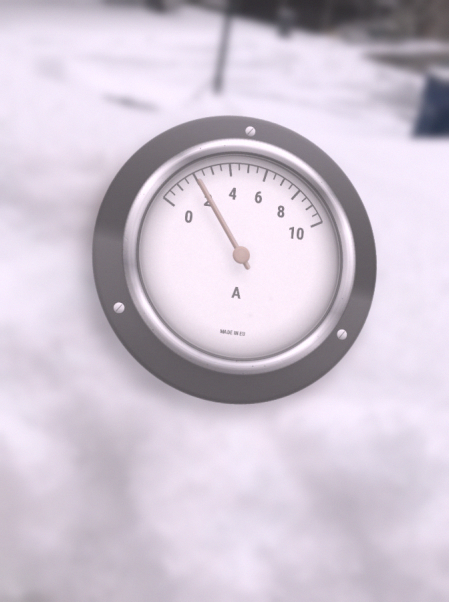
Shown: value=2 unit=A
